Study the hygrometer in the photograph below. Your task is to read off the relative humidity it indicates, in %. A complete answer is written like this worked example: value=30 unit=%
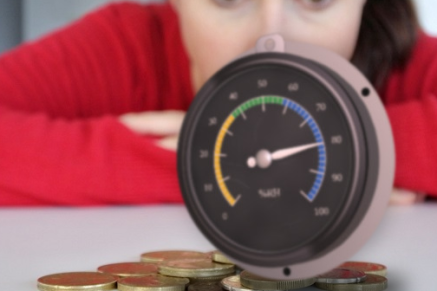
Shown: value=80 unit=%
